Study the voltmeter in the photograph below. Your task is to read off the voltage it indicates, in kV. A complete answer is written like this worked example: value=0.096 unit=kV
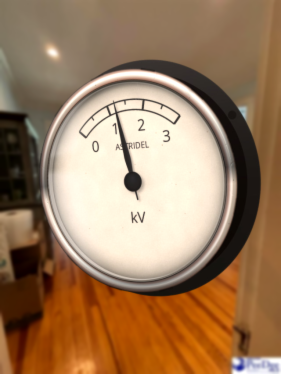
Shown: value=1.25 unit=kV
